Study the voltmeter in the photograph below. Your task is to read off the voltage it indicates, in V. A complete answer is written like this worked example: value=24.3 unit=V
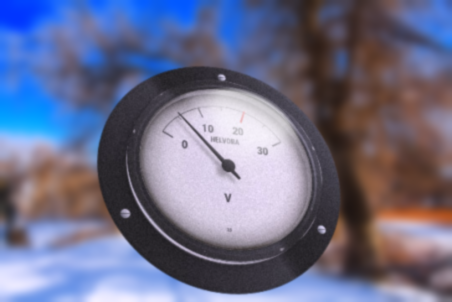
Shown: value=5 unit=V
